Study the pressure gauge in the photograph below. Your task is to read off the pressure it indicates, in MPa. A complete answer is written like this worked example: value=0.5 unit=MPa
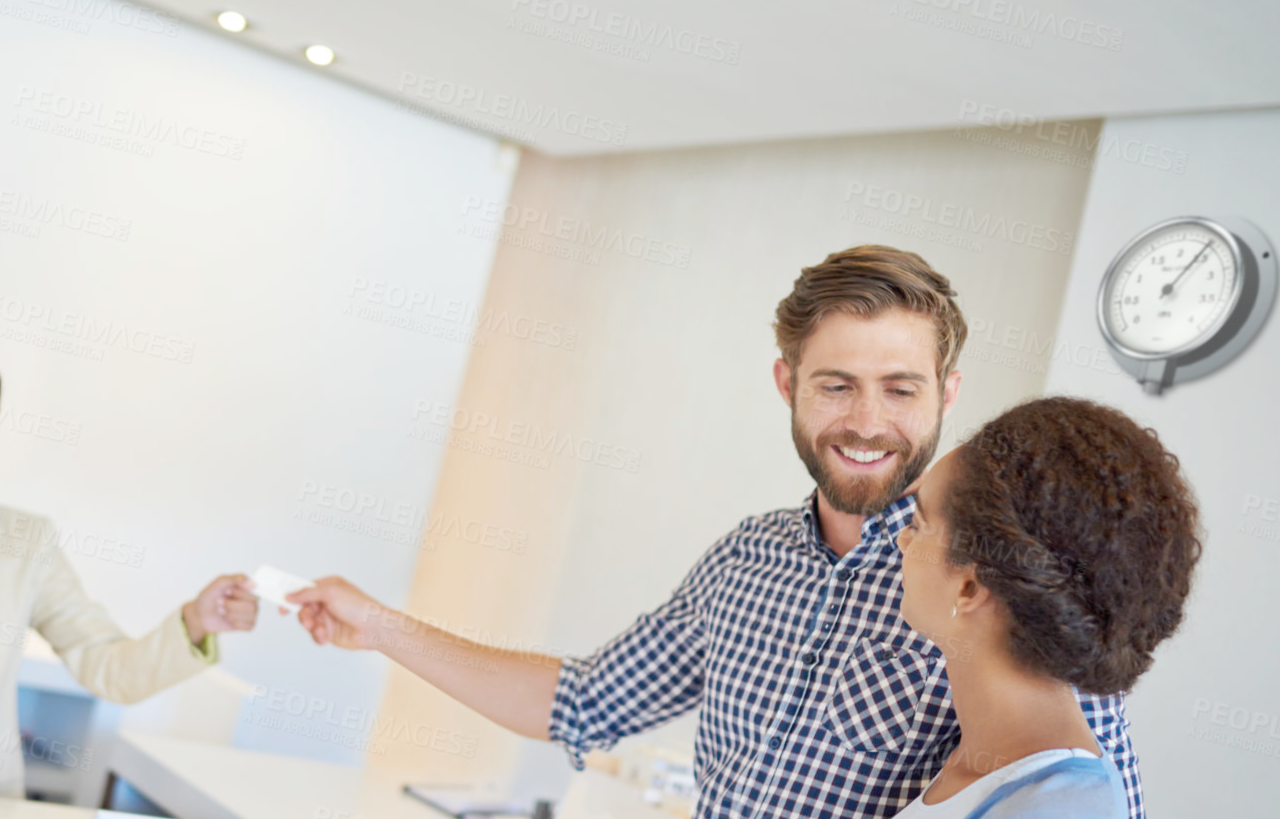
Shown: value=2.5 unit=MPa
